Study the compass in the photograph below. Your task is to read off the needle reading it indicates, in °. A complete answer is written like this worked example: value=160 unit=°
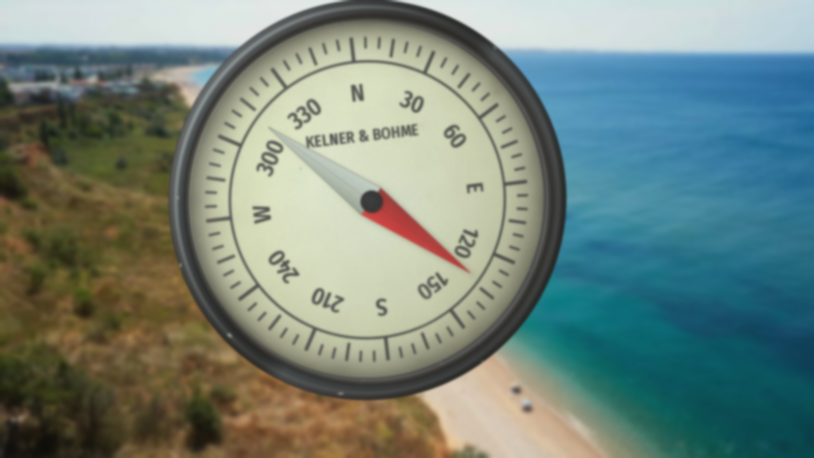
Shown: value=132.5 unit=°
